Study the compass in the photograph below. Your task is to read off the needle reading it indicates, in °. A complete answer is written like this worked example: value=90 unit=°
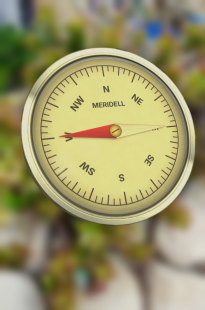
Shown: value=270 unit=°
